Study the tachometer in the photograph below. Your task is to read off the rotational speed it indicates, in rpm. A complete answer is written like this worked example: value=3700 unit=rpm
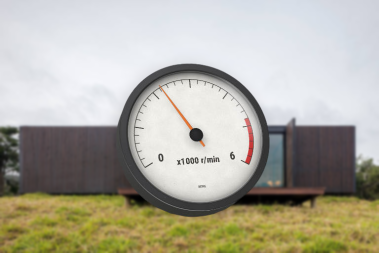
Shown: value=2200 unit=rpm
